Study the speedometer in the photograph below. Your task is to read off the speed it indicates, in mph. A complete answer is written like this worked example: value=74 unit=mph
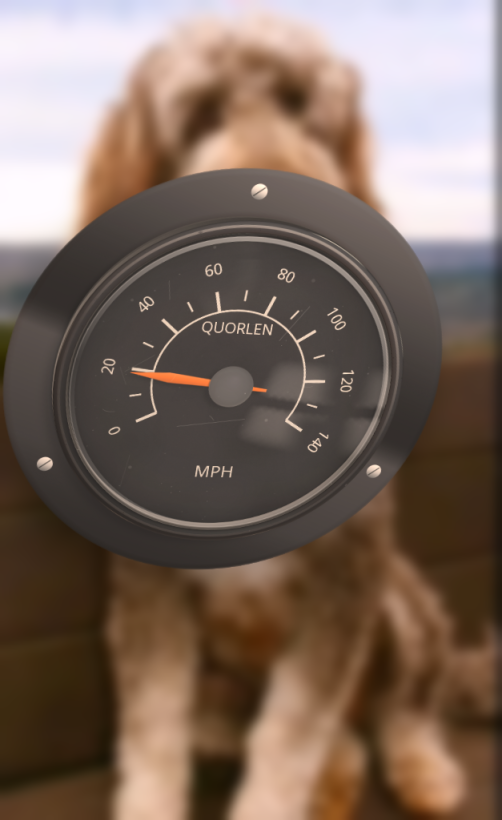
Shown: value=20 unit=mph
